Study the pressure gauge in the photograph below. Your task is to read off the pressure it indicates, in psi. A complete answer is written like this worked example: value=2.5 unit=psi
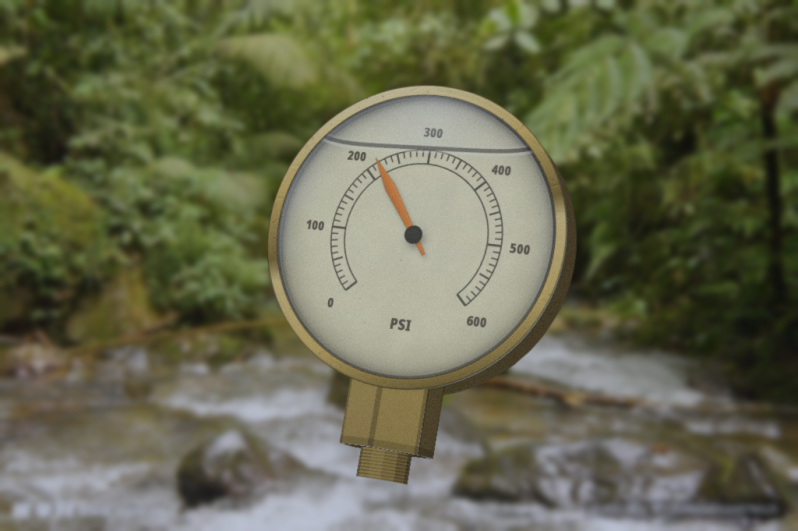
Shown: value=220 unit=psi
